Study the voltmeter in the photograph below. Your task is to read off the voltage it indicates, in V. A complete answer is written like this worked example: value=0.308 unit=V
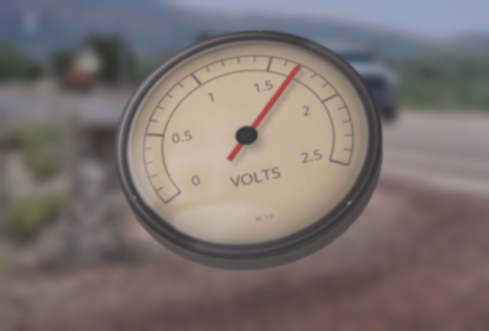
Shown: value=1.7 unit=V
